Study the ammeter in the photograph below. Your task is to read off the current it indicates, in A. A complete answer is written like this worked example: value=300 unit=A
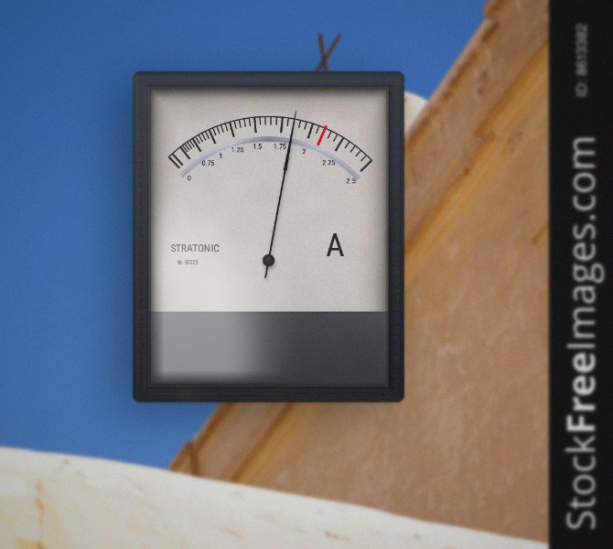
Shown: value=1.85 unit=A
